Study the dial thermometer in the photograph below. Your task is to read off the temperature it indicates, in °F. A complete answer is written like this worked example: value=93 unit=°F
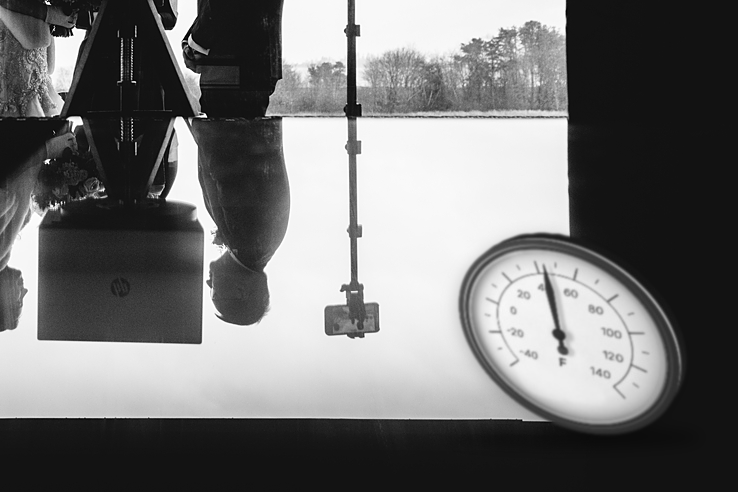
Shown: value=45 unit=°F
